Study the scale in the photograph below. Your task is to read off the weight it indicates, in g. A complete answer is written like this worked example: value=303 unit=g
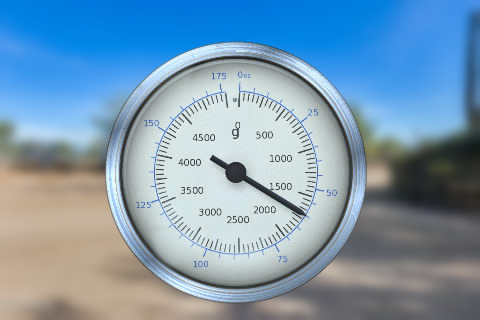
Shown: value=1700 unit=g
